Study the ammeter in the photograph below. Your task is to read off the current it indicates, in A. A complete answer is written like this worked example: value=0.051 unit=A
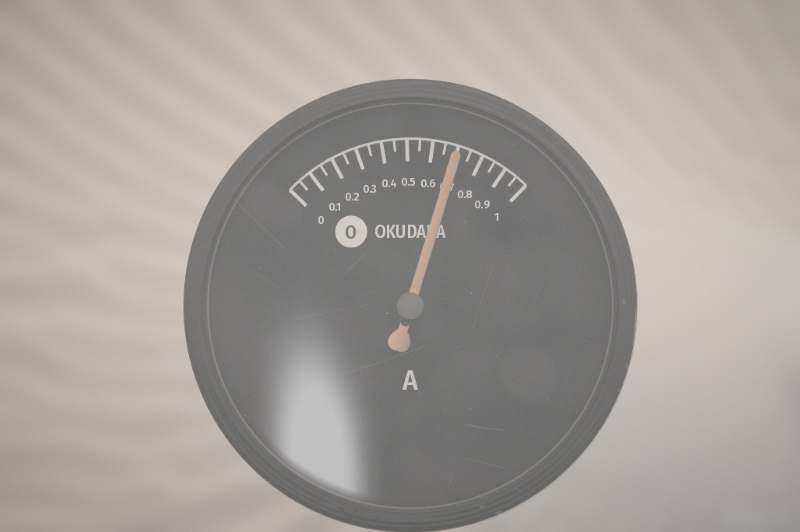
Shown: value=0.7 unit=A
